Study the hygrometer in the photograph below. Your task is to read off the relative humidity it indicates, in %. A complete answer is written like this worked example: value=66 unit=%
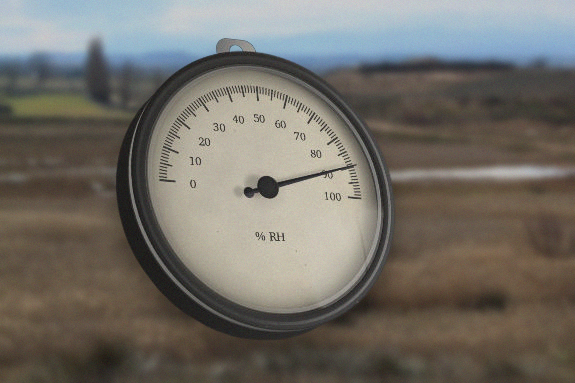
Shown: value=90 unit=%
